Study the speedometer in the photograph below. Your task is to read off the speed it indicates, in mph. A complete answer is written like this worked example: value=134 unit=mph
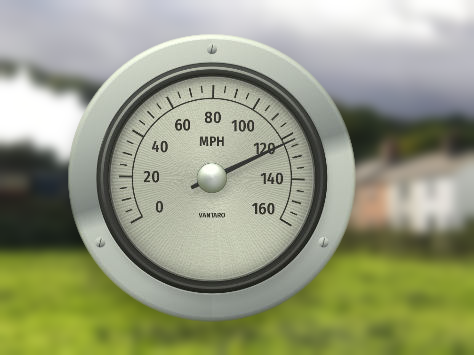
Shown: value=122.5 unit=mph
